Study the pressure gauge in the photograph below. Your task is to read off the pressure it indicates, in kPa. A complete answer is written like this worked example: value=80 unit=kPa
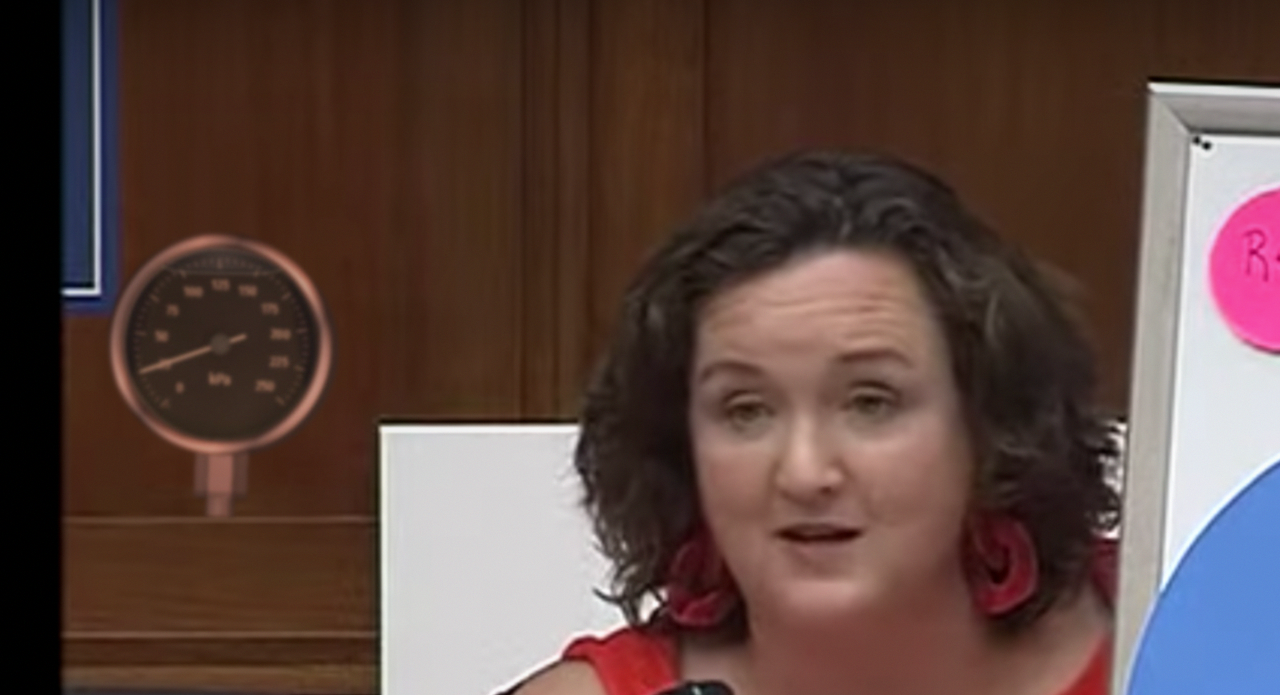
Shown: value=25 unit=kPa
